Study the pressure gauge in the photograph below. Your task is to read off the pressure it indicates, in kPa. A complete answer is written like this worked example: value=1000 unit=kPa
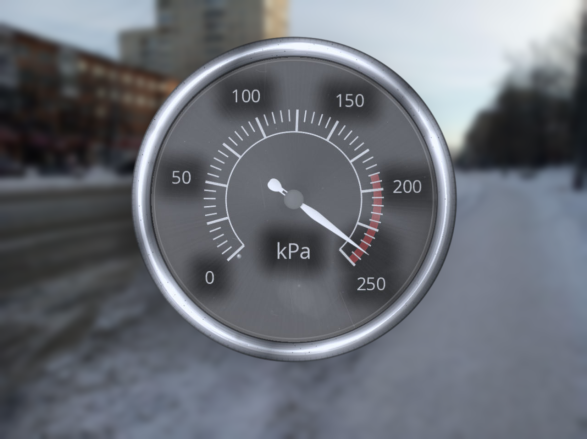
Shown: value=240 unit=kPa
